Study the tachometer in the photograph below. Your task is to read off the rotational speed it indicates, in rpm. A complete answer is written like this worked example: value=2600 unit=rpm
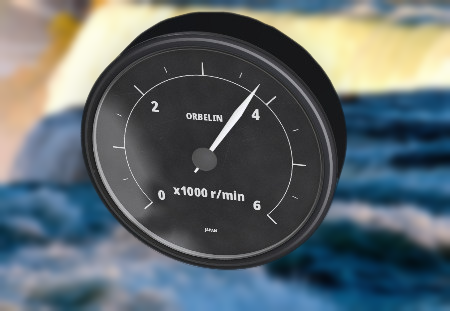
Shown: value=3750 unit=rpm
